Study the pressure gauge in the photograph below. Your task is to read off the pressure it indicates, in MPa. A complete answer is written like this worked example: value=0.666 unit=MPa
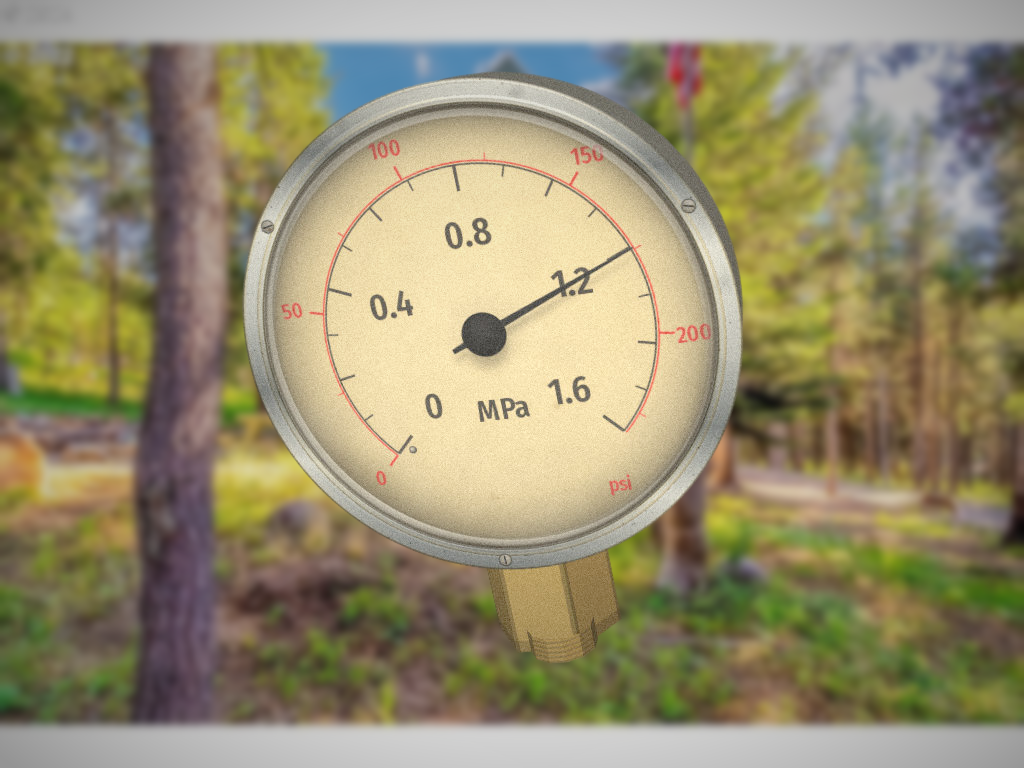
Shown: value=1.2 unit=MPa
